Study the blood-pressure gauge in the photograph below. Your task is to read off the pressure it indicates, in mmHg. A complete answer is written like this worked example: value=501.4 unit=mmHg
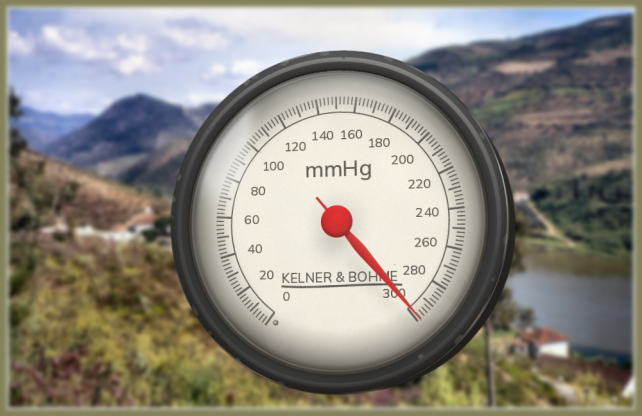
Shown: value=298 unit=mmHg
